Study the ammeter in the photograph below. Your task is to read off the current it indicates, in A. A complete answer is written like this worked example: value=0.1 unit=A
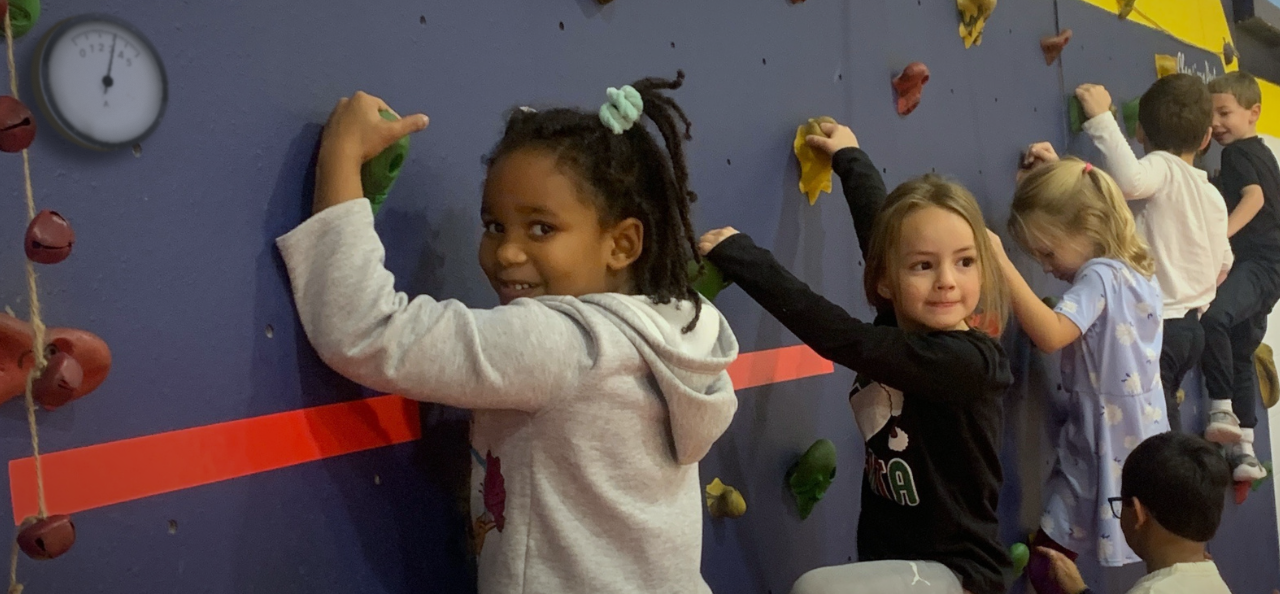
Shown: value=3 unit=A
